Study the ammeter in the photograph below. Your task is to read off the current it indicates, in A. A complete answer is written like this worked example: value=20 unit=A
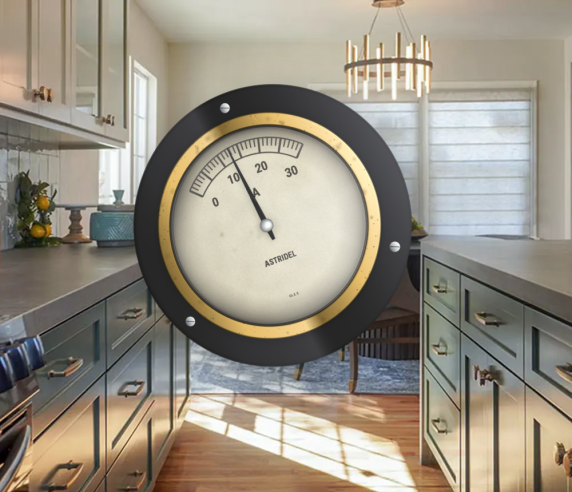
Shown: value=13 unit=A
